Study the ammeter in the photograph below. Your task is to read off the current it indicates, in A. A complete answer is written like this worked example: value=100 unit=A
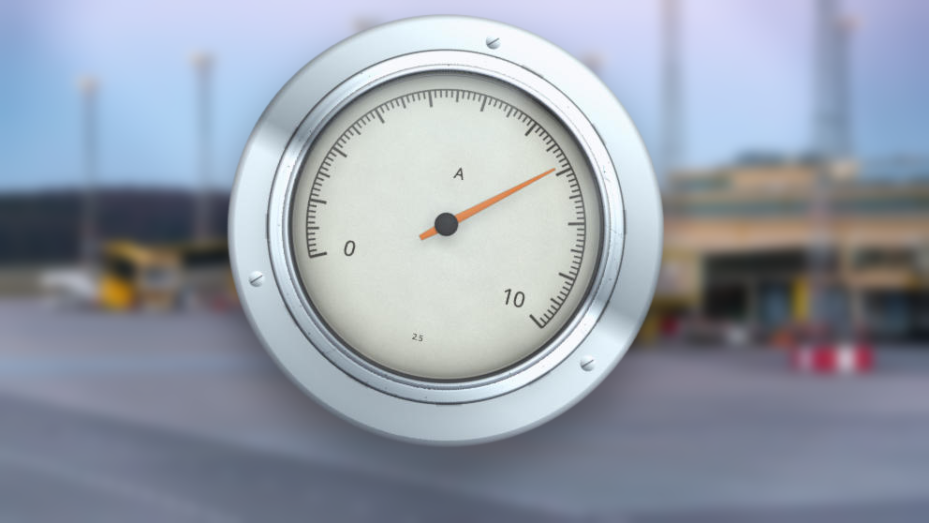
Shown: value=6.9 unit=A
